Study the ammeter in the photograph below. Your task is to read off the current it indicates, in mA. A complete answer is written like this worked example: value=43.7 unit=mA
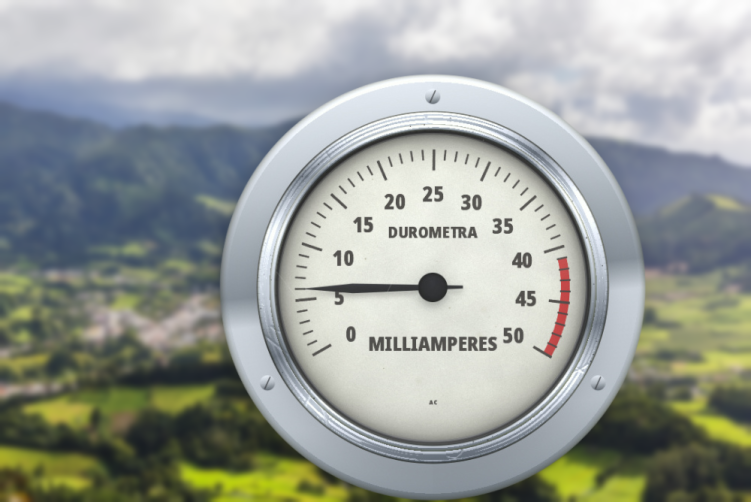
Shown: value=6 unit=mA
